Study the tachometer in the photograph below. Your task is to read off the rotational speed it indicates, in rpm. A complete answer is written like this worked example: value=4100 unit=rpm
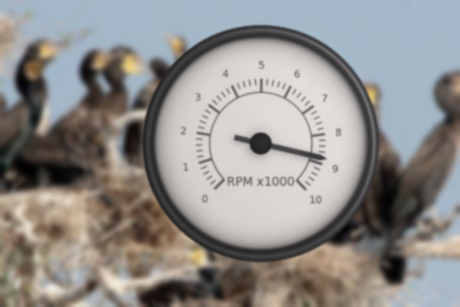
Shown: value=8800 unit=rpm
